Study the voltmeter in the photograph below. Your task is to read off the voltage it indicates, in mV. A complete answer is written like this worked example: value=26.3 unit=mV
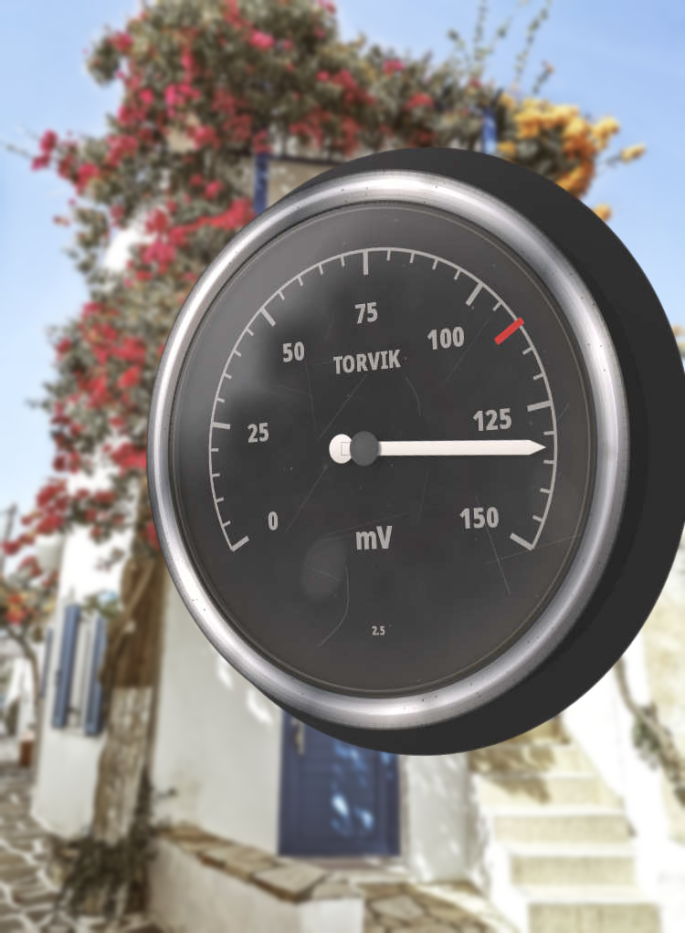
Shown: value=132.5 unit=mV
